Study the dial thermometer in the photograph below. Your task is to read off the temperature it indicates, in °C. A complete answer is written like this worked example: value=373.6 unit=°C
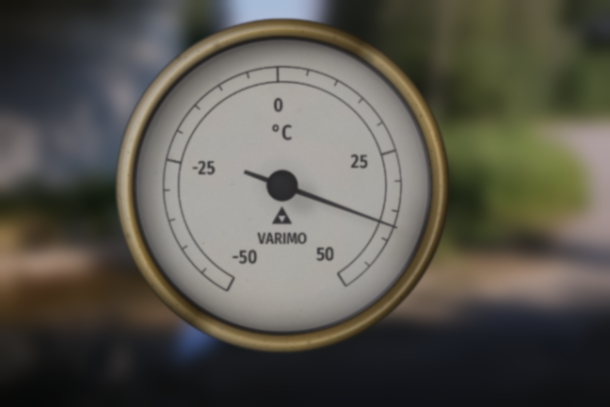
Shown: value=37.5 unit=°C
